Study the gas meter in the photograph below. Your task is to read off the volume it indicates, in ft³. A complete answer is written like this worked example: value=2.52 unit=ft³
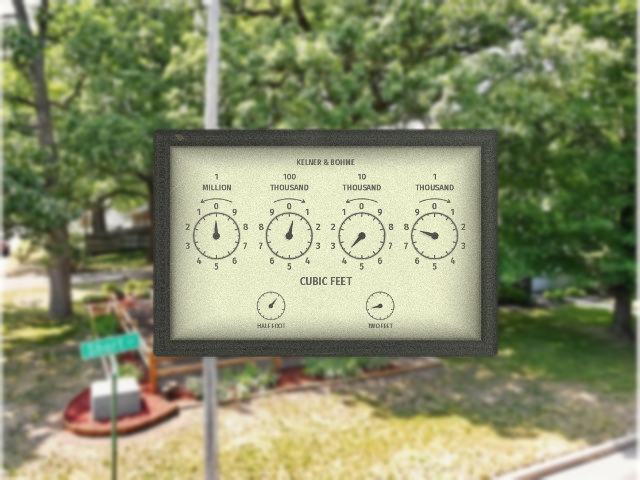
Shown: value=3800 unit=ft³
